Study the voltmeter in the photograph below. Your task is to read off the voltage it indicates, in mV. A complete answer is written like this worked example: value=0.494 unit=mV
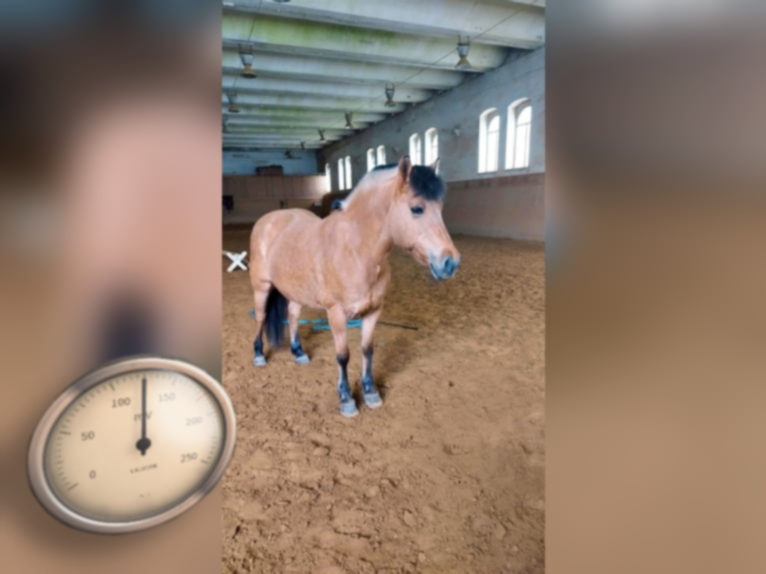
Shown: value=125 unit=mV
